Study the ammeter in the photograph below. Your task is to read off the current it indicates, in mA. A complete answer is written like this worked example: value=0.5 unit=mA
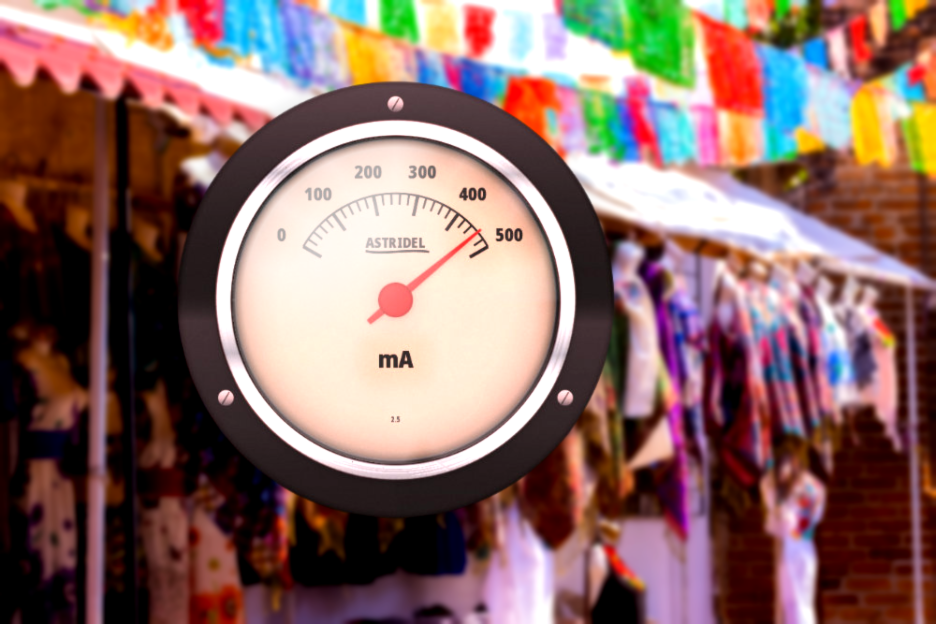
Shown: value=460 unit=mA
